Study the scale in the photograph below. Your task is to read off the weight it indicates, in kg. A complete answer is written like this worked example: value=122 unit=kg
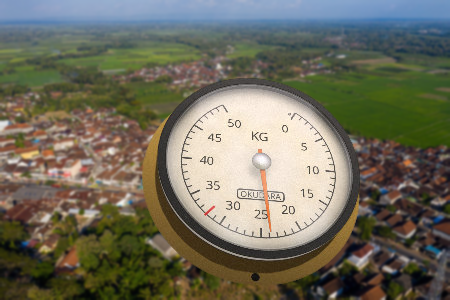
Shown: value=24 unit=kg
